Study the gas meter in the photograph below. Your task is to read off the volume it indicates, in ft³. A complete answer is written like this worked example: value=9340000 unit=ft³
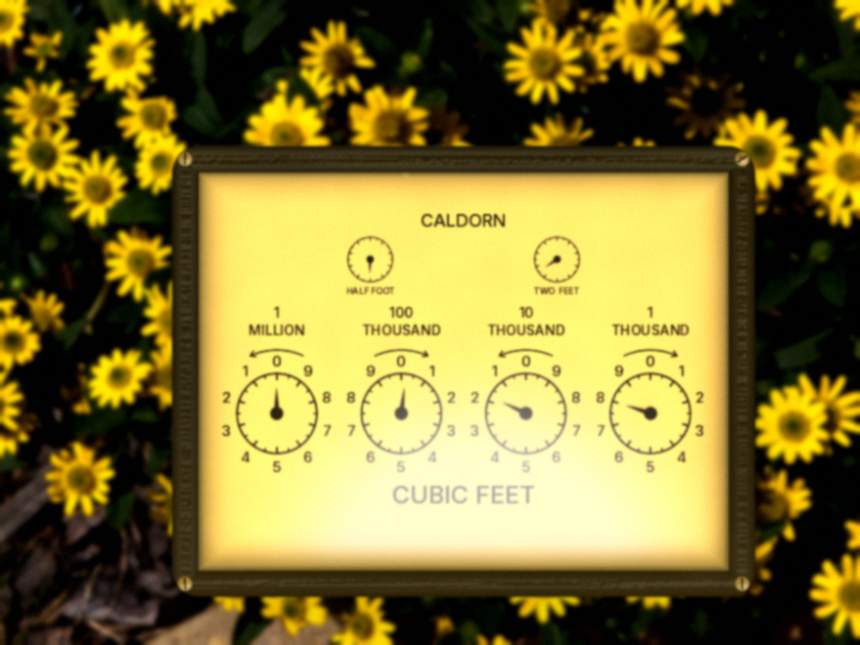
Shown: value=1800 unit=ft³
